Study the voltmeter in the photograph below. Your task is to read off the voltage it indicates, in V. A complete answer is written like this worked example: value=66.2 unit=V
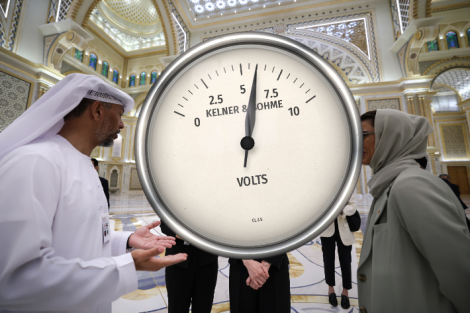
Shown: value=6 unit=V
